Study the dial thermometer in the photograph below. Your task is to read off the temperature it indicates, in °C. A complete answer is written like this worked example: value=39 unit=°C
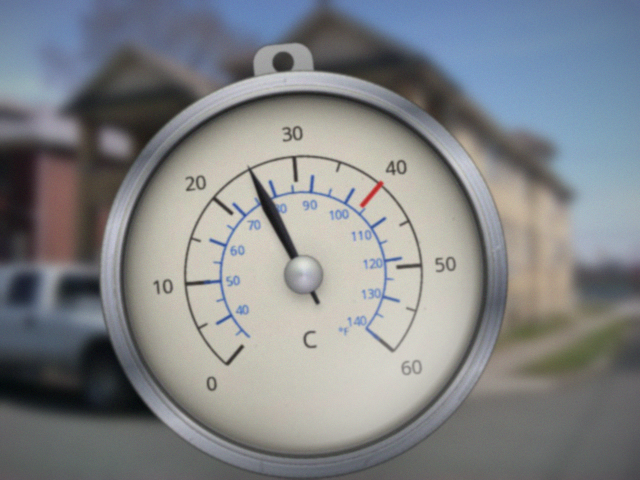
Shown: value=25 unit=°C
